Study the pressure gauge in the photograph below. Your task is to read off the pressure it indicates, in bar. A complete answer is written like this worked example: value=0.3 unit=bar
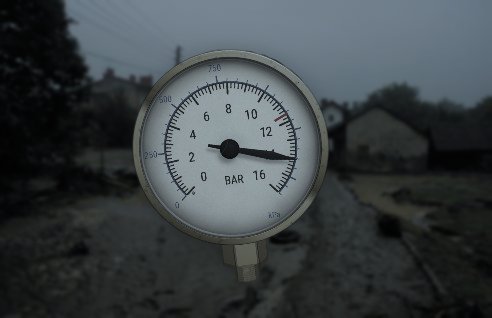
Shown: value=14 unit=bar
